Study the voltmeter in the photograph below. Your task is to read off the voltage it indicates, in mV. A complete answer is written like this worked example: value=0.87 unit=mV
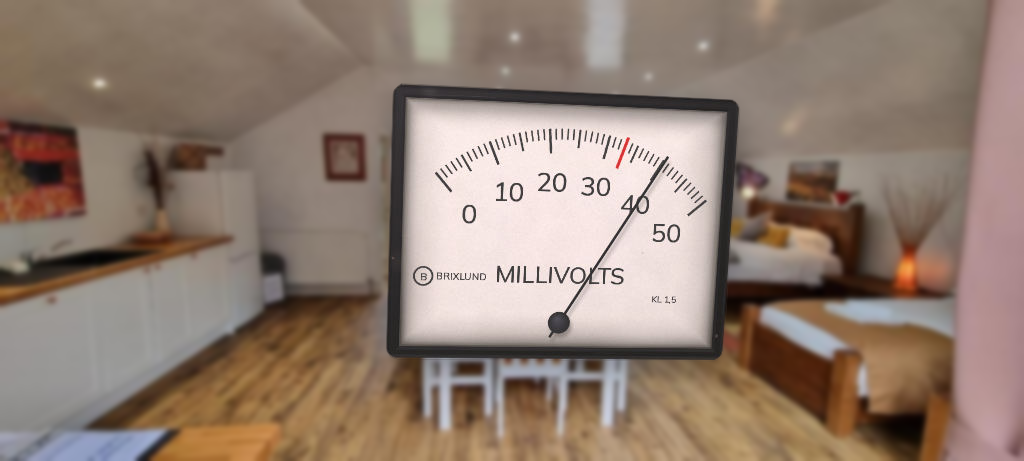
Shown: value=40 unit=mV
